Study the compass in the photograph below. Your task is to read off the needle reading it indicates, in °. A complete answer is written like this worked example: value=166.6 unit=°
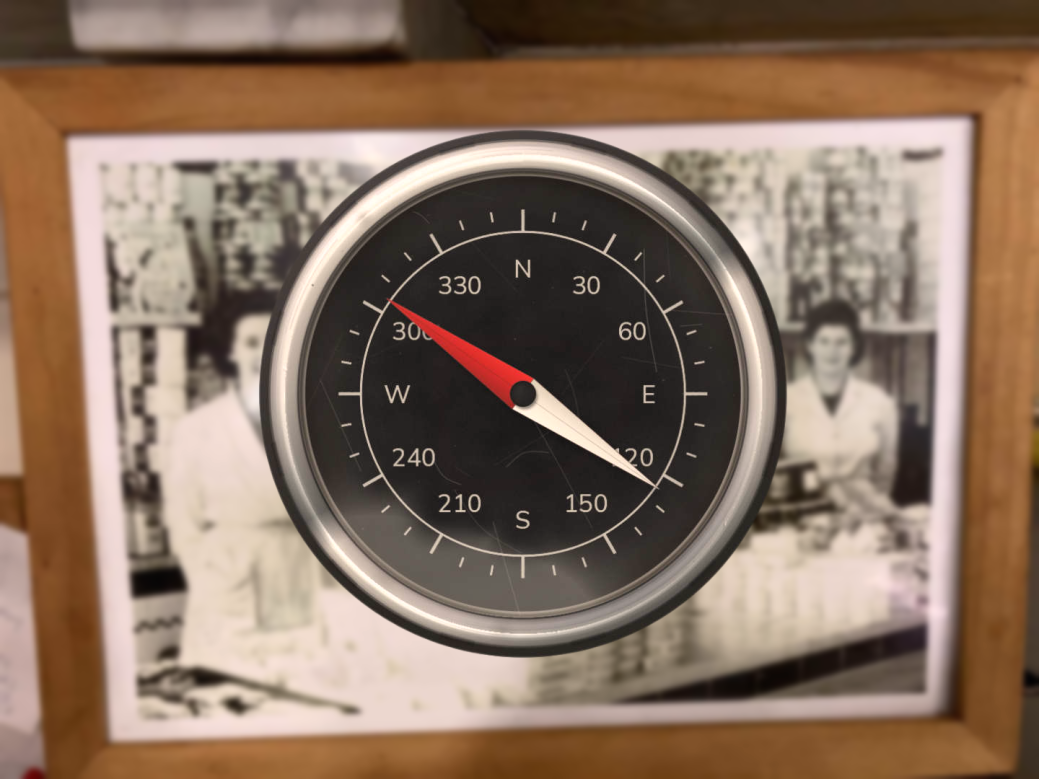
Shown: value=305 unit=°
